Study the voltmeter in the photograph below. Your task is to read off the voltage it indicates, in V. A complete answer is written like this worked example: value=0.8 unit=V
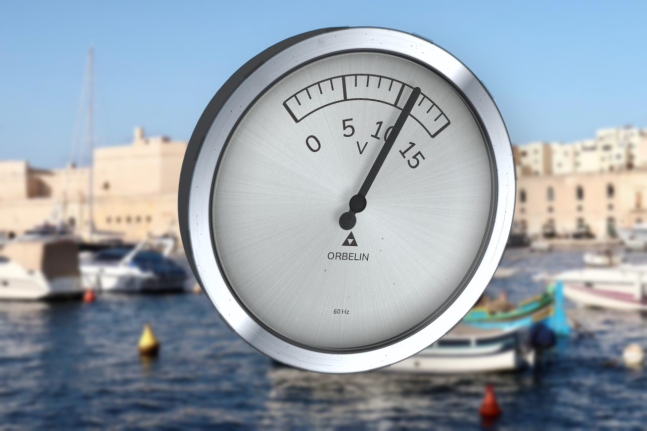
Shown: value=11 unit=V
